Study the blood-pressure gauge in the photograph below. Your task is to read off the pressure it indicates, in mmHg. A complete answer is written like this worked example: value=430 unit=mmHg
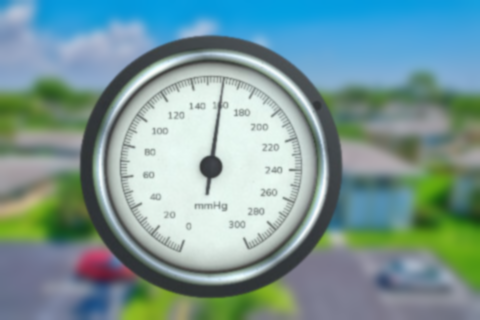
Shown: value=160 unit=mmHg
